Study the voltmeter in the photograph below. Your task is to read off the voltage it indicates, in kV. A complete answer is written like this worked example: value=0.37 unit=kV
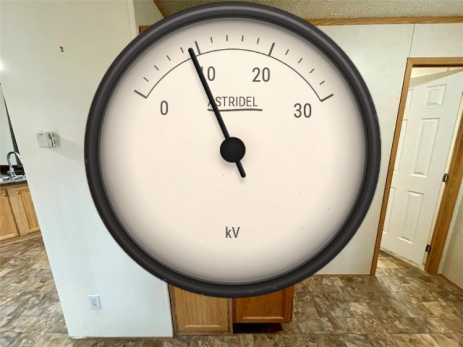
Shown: value=9 unit=kV
